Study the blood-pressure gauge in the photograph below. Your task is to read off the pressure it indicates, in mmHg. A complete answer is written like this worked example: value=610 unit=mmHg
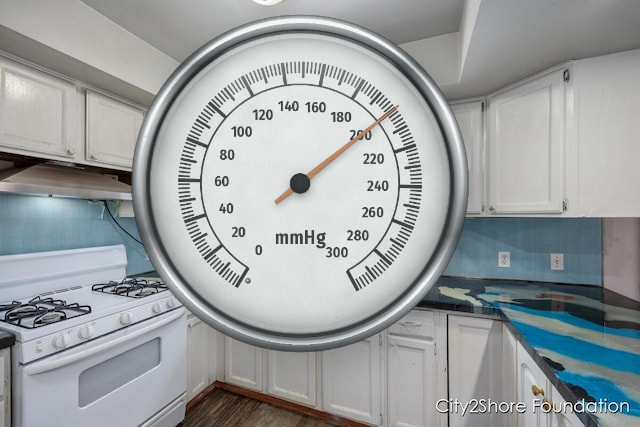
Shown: value=200 unit=mmHg
